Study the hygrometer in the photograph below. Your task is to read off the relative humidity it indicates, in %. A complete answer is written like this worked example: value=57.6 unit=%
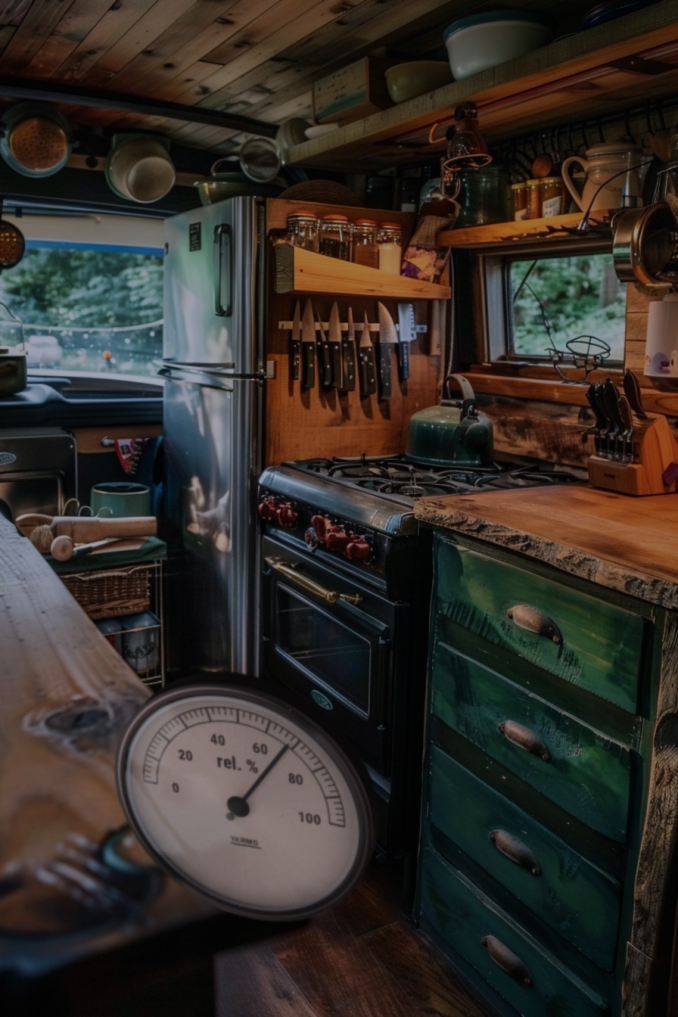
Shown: value=68 unit=%
